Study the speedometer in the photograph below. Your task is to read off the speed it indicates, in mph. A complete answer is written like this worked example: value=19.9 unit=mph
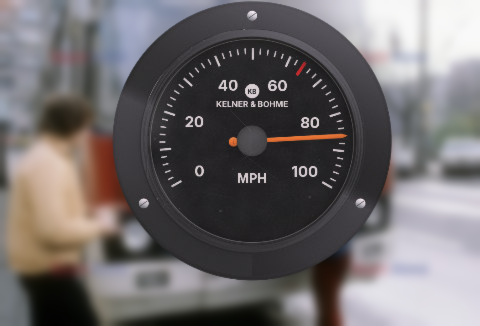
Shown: value=86 unit=mph
